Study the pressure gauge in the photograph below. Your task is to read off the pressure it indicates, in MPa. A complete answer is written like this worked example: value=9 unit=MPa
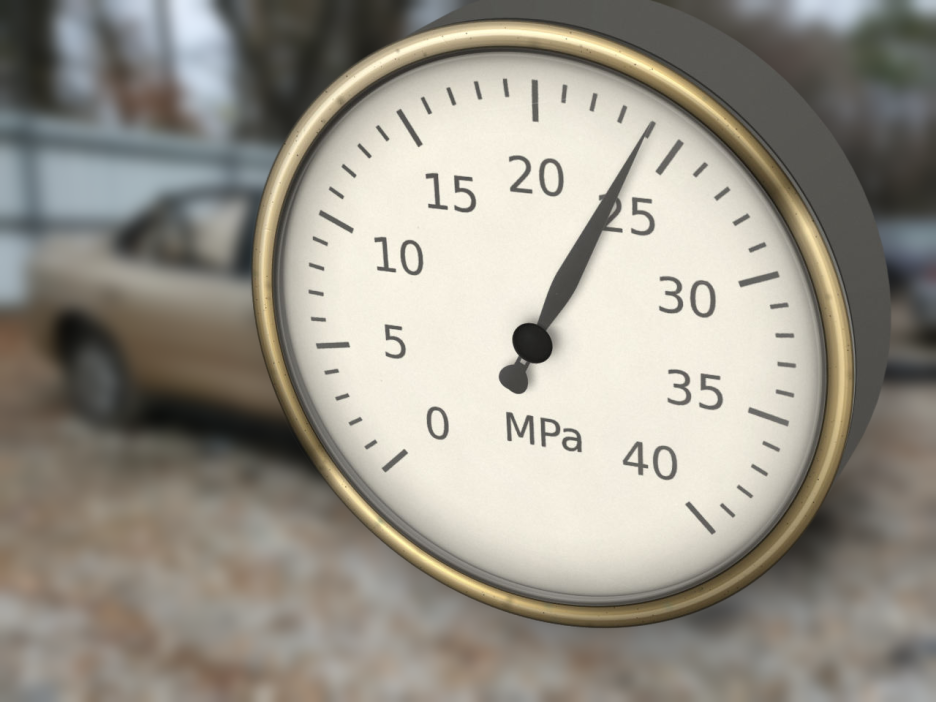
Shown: value=24 unit=MPa
